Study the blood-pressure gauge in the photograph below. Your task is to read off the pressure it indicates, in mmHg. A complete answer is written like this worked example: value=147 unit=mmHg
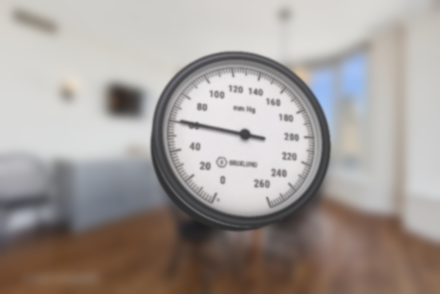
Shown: value=60 unit=mmHg
